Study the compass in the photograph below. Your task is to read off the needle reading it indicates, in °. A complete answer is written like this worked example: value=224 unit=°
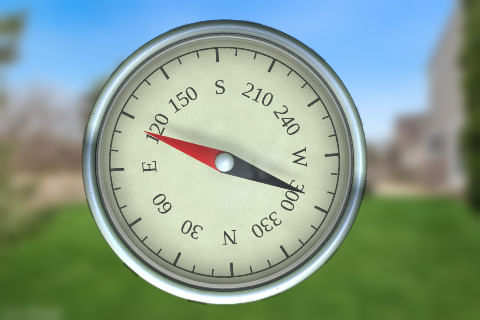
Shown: value=115 unit=°
